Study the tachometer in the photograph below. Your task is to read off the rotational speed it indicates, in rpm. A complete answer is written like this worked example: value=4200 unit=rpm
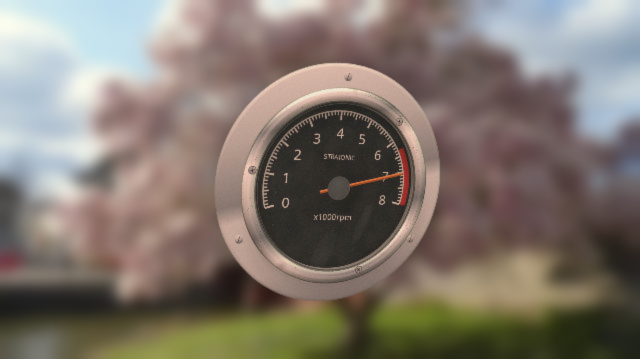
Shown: value=7000 unit=rpm
